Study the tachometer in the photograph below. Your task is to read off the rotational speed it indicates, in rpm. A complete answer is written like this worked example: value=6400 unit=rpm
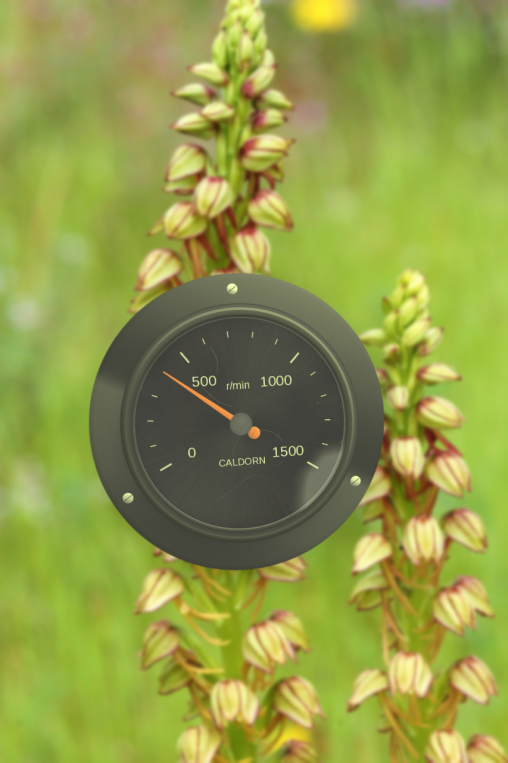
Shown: value=400 unit=rpm
